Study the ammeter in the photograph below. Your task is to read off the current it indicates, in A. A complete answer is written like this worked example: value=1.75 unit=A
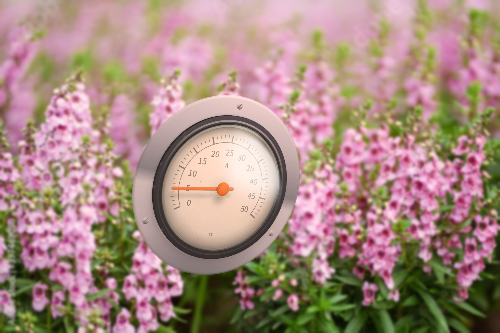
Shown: value=5 unit=A
